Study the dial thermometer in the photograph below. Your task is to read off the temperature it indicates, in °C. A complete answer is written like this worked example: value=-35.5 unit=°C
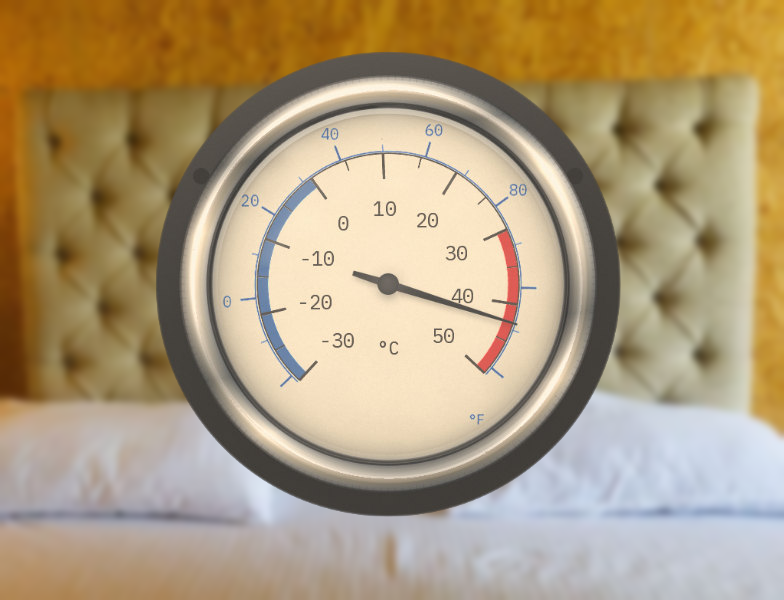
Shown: value=42.5 unit=°C
